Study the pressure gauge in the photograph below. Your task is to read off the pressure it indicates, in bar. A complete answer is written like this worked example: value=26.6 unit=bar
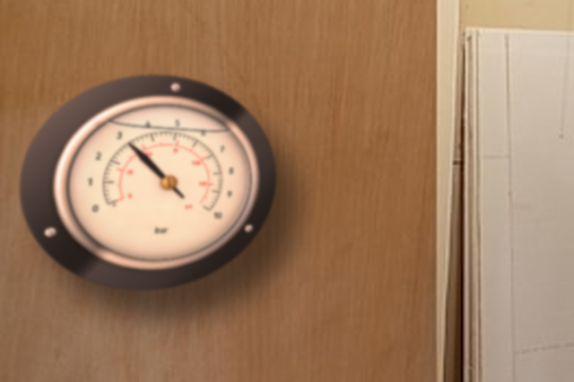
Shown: value=3 unit=bar
